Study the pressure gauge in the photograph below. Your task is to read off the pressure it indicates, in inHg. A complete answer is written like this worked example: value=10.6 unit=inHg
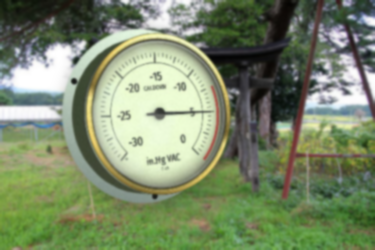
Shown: value=-5 unit=inHg
